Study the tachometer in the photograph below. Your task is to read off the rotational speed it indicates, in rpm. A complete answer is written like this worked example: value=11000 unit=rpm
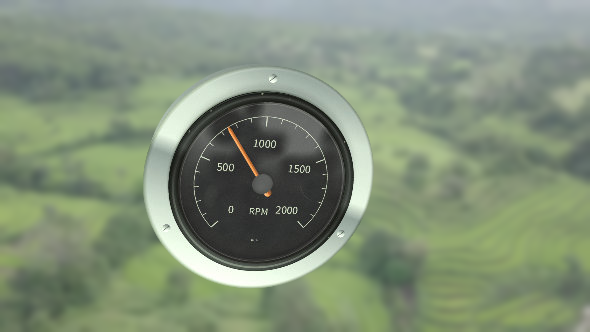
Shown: value=750 unit=rpm
